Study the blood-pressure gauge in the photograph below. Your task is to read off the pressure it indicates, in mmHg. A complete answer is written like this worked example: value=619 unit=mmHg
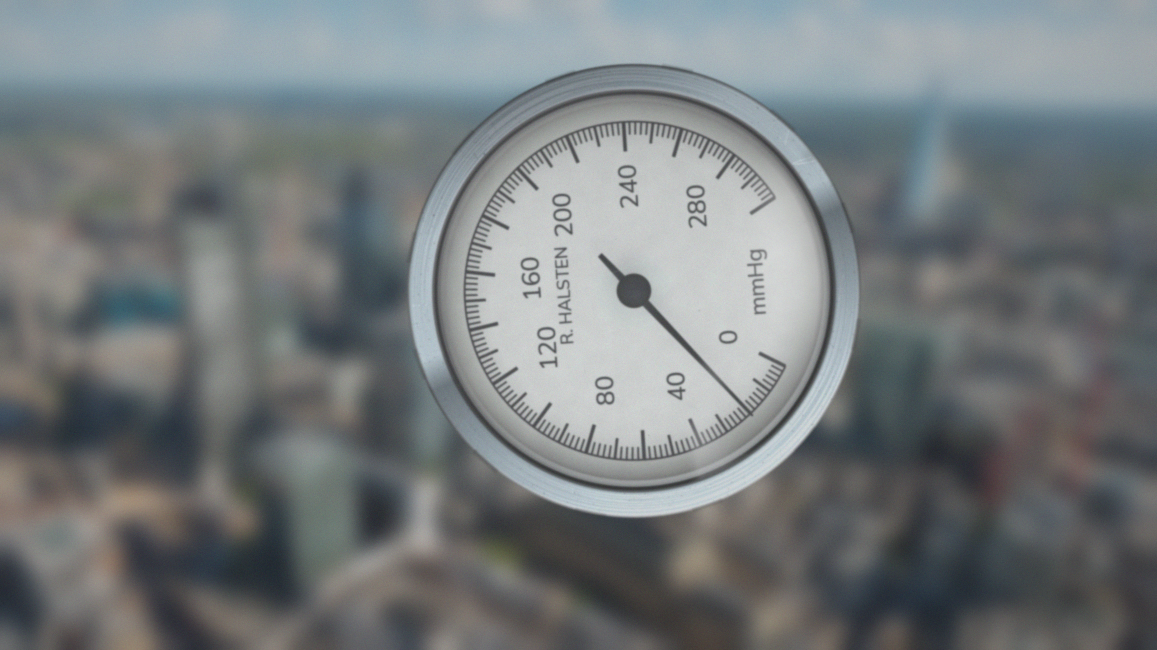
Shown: value=20 unit=mmHg
